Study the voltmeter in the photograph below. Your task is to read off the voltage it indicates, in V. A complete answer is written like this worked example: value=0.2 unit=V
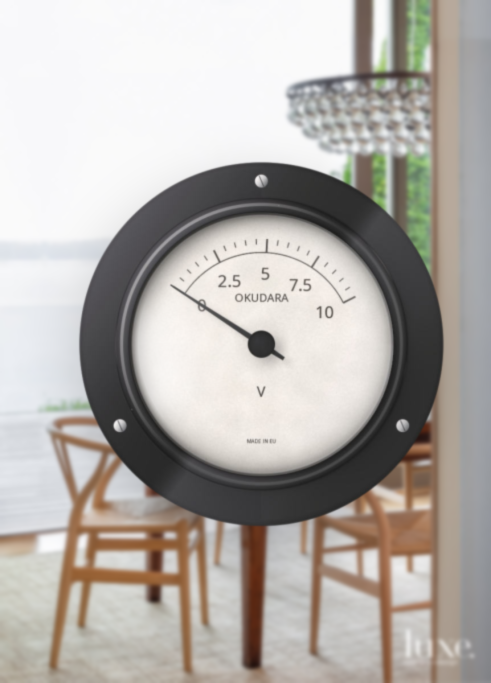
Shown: value=0 unit=V
